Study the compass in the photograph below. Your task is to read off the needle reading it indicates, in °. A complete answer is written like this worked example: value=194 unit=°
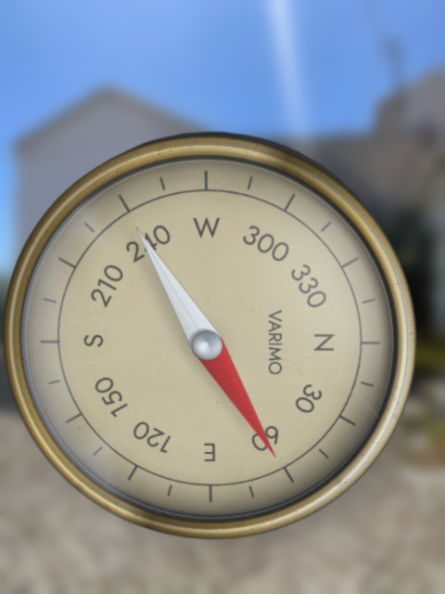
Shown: value=60 unit=°
